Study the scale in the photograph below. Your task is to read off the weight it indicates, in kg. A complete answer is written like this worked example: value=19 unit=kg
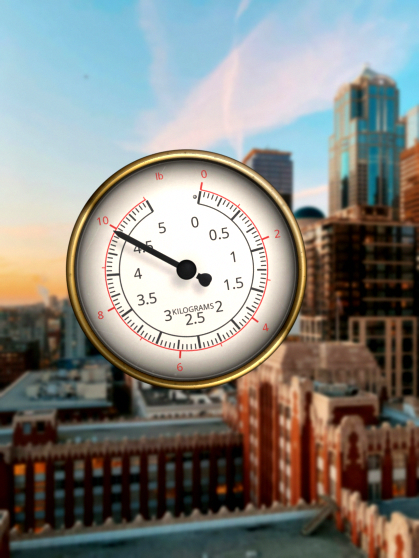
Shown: value=4.5 unit=kg
